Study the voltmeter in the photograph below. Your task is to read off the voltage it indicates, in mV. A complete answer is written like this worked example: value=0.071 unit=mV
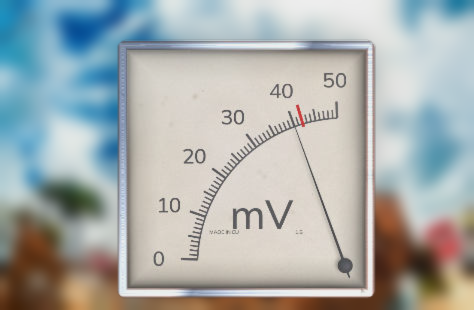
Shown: value=40 unit=mV
